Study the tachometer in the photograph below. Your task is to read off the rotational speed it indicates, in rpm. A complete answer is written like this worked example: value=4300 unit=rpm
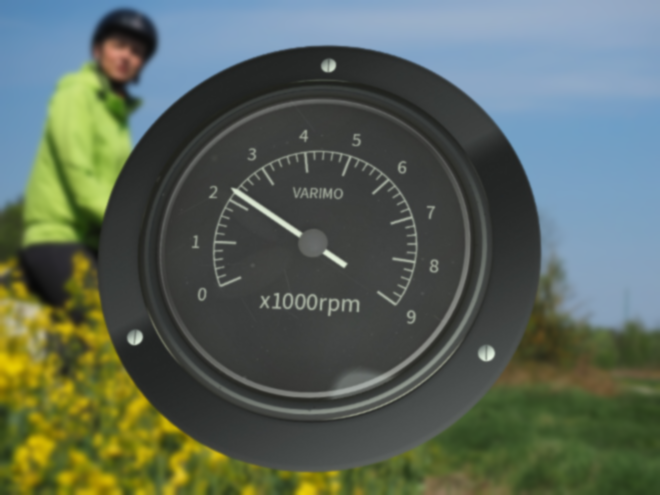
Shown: value=2200 unit=rpm
